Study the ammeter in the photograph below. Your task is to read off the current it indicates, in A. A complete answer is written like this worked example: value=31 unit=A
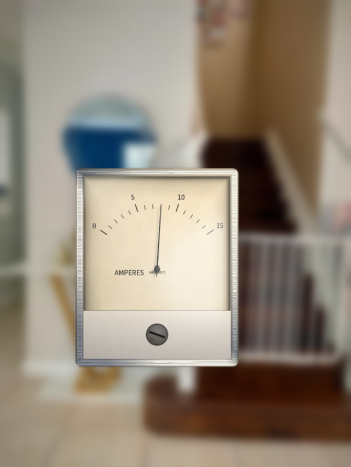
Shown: value=8 unit=A
